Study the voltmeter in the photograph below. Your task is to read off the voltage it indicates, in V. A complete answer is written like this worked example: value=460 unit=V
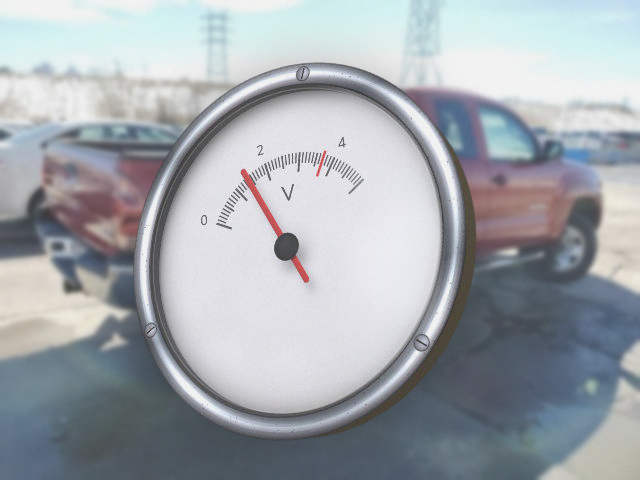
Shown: value=1.5 unit=V
